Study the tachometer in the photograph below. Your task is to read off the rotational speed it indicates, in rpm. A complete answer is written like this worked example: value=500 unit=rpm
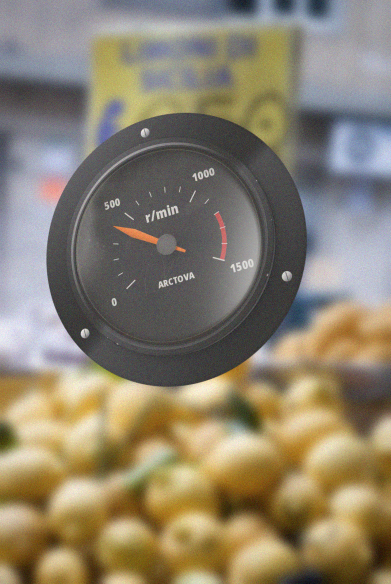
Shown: value=400 unit=rpm
